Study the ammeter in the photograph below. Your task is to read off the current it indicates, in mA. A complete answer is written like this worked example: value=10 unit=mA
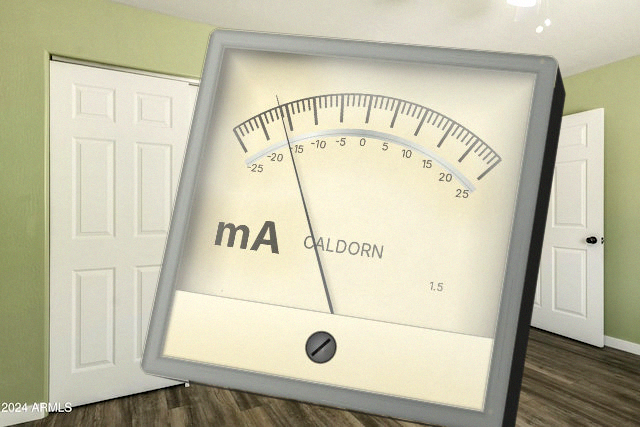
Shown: value=-16 unit=mA
